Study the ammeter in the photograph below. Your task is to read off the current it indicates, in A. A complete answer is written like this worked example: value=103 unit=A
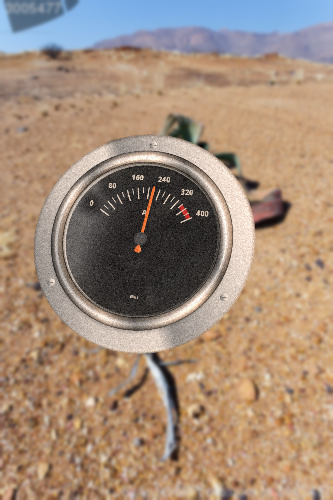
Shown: value=220 unit=A
